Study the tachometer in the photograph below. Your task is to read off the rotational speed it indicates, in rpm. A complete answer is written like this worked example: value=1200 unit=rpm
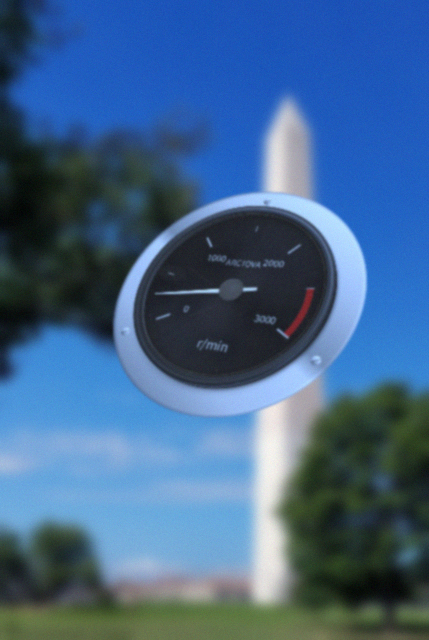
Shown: value=250 unit=rpm
